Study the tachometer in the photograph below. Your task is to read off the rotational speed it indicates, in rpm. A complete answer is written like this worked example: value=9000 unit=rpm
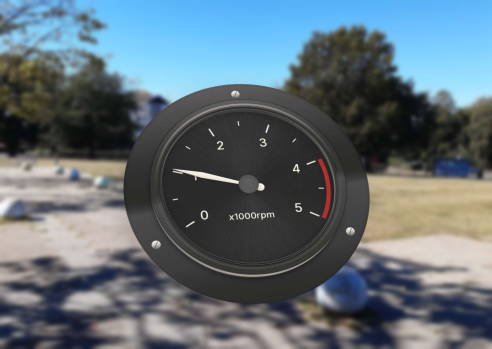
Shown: value=1000 unit=rpm
